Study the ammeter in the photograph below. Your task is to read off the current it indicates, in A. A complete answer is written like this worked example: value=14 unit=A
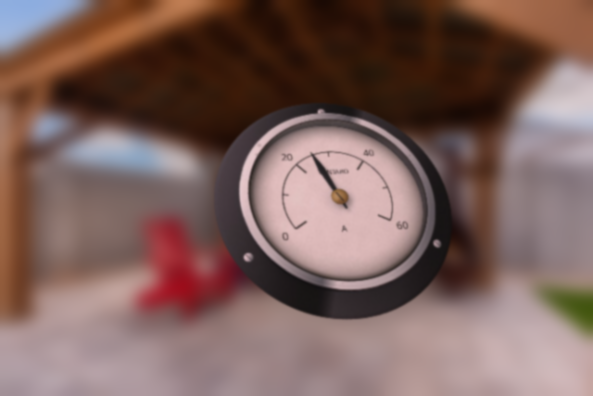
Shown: value=25 unit=A
